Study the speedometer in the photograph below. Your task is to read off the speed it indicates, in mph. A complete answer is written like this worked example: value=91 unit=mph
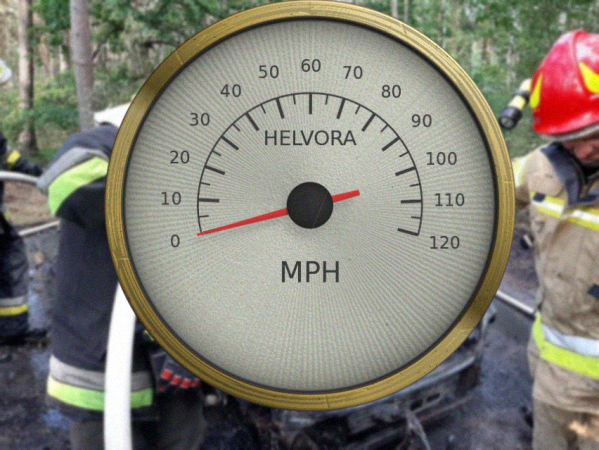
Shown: value=0 unit=mph
